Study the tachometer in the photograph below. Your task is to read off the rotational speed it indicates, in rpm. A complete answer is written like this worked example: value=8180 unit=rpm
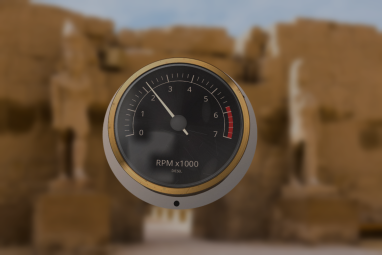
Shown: value=2200 unit=rpm
